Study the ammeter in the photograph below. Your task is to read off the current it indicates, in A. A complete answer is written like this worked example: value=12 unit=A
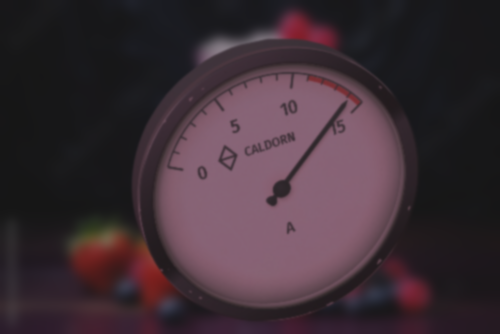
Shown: value=14 unit=A
